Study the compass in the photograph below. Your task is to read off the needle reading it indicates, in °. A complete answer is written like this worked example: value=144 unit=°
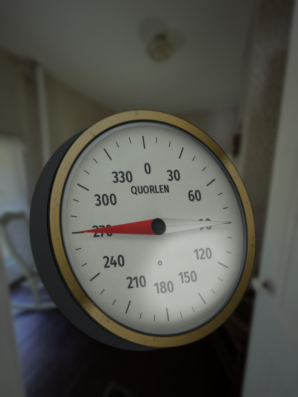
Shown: value=270 unit=°
